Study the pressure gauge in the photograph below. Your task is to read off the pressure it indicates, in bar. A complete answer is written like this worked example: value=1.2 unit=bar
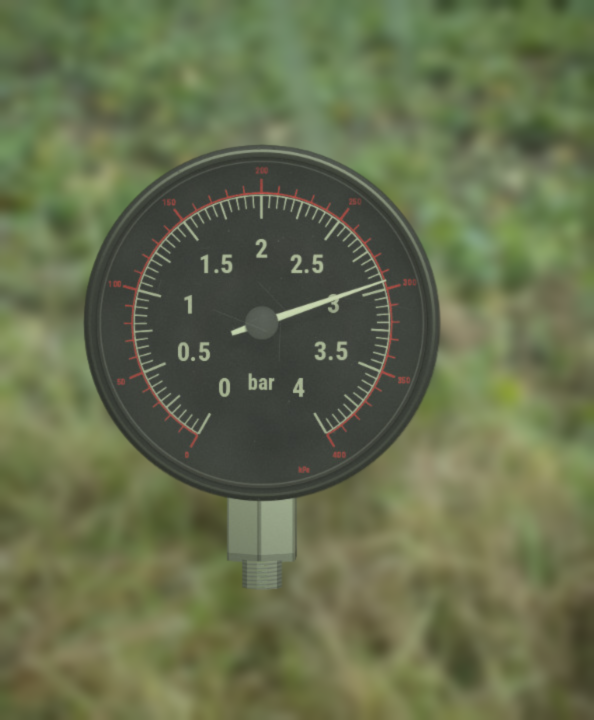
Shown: value=2.95 unit=bar
